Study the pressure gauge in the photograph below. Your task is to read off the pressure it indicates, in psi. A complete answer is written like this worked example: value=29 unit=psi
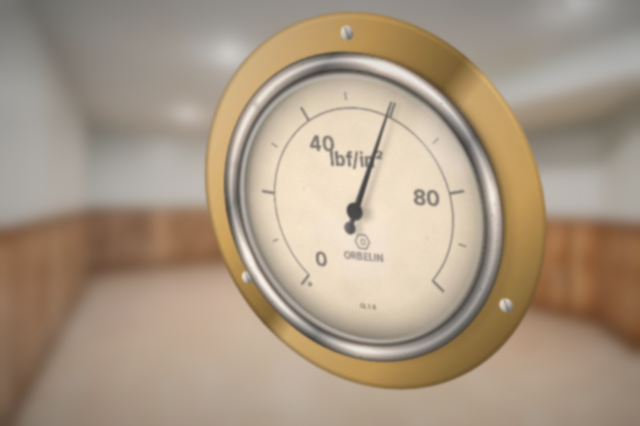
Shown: value=60 unit=psi
